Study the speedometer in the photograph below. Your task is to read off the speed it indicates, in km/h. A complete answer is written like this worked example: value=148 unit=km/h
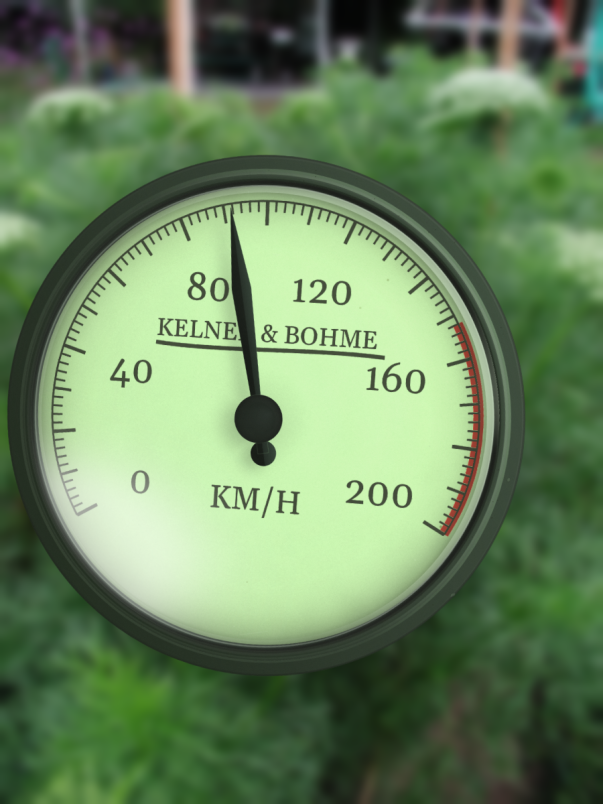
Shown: value=92 unit=km/h
